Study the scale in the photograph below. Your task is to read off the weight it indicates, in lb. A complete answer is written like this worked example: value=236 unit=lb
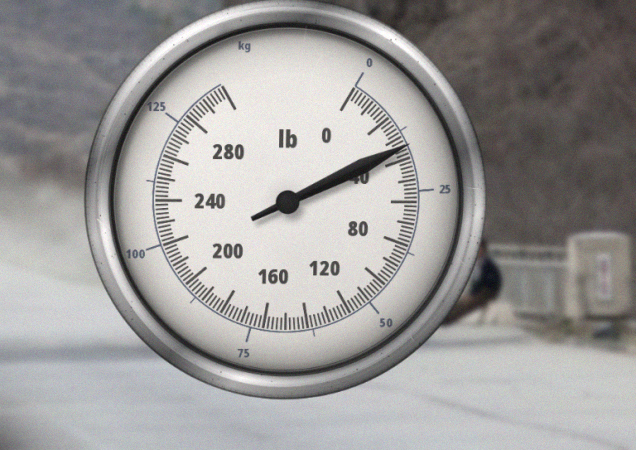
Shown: value=34 unit=lb
